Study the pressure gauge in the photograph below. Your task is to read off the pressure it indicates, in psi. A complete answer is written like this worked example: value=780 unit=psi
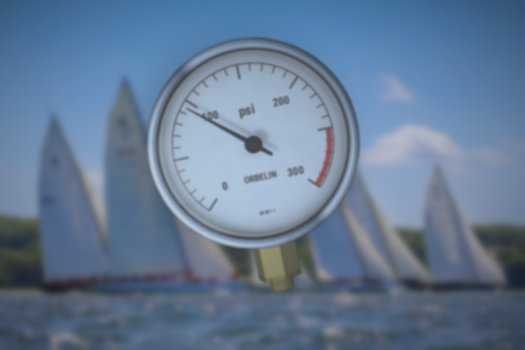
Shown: value=95 unit=psi
